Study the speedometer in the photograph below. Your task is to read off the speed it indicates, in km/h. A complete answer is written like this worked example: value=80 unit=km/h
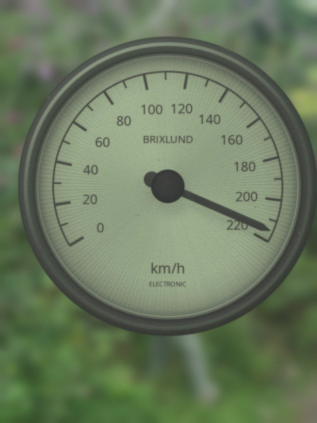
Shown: value=215 unit=km/h
